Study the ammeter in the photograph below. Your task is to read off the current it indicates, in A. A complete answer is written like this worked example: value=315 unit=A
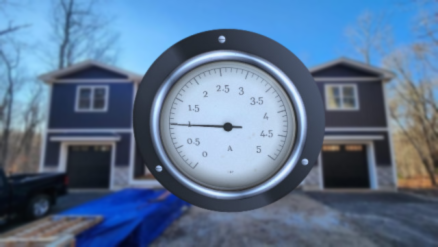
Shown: value=1 unit=A
